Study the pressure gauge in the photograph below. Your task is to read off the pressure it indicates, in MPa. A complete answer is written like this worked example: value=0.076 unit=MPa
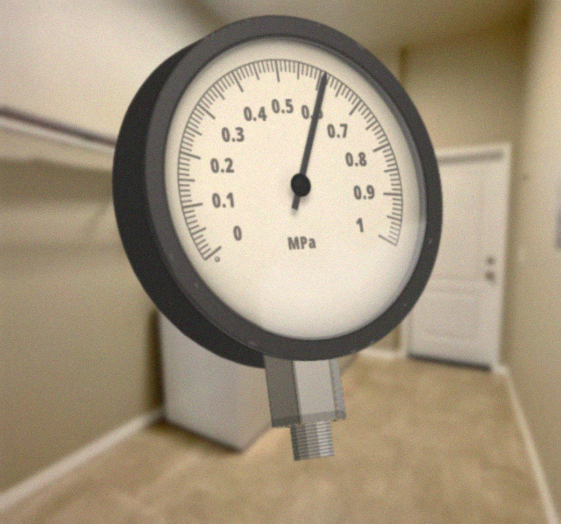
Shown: value=0.6 unit=MPa
